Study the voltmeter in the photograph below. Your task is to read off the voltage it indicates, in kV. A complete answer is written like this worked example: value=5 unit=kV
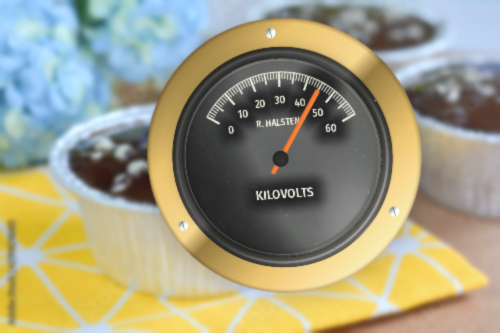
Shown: value=45 unit=kV
